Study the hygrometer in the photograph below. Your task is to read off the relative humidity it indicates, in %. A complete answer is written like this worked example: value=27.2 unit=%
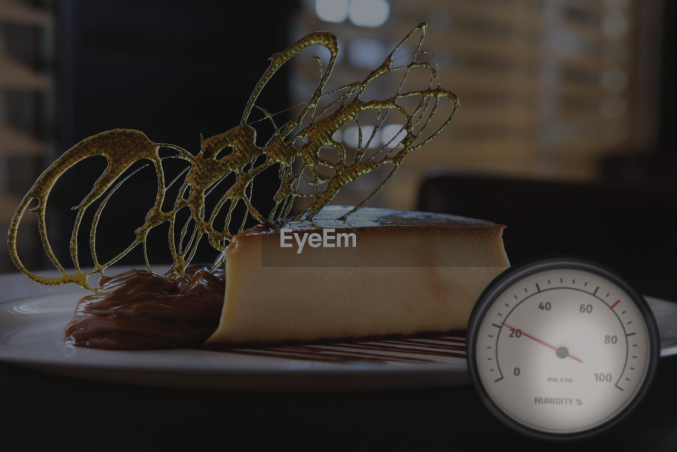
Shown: value=22 unit=%
